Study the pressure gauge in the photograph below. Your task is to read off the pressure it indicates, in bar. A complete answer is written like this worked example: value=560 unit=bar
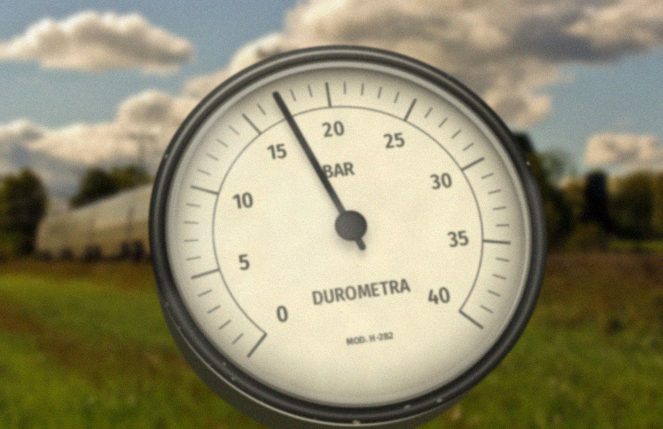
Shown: value=17 unit=bar
